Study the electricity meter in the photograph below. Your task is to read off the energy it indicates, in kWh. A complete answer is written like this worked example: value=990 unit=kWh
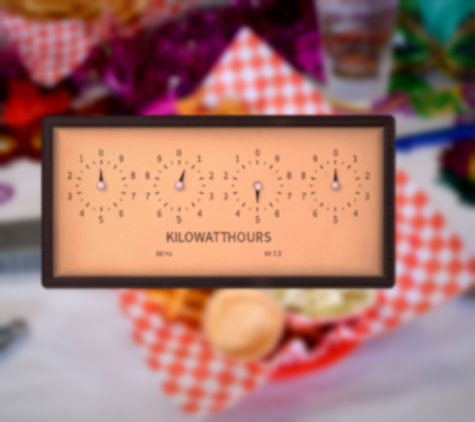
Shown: value=50 unit=kWh
